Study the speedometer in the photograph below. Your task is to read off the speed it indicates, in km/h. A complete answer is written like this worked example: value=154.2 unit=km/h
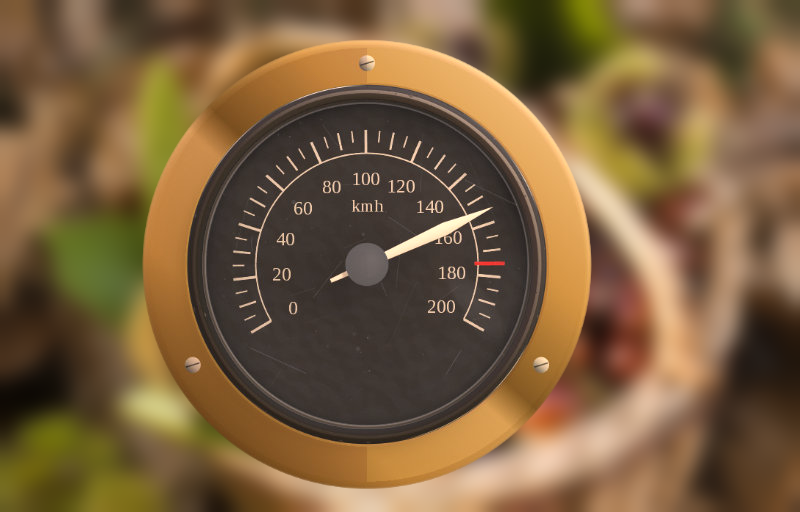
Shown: value=155 unit=km/h
